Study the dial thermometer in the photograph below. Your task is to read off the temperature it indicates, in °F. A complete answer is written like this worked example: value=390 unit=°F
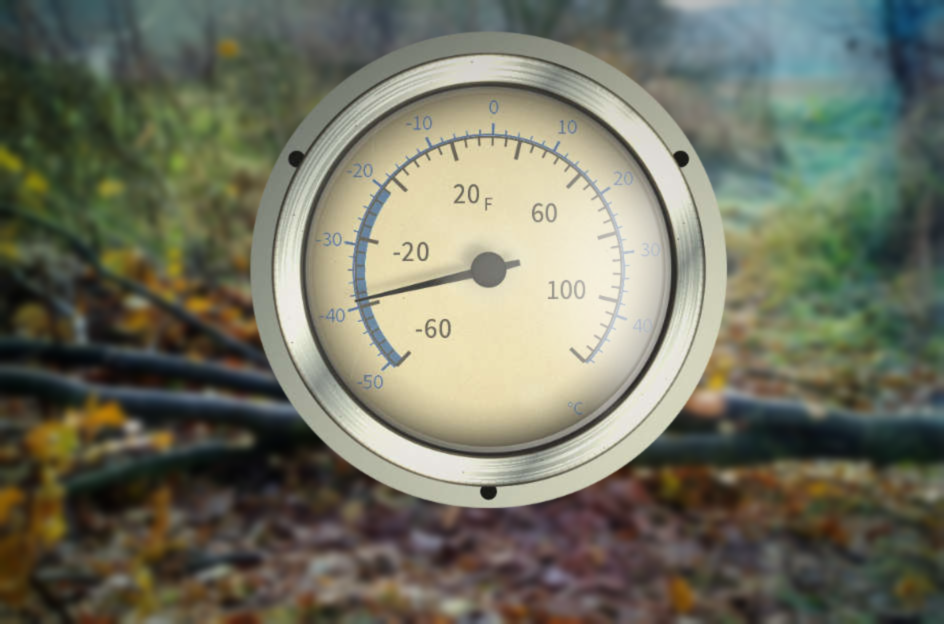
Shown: value=-38 unit=°F
